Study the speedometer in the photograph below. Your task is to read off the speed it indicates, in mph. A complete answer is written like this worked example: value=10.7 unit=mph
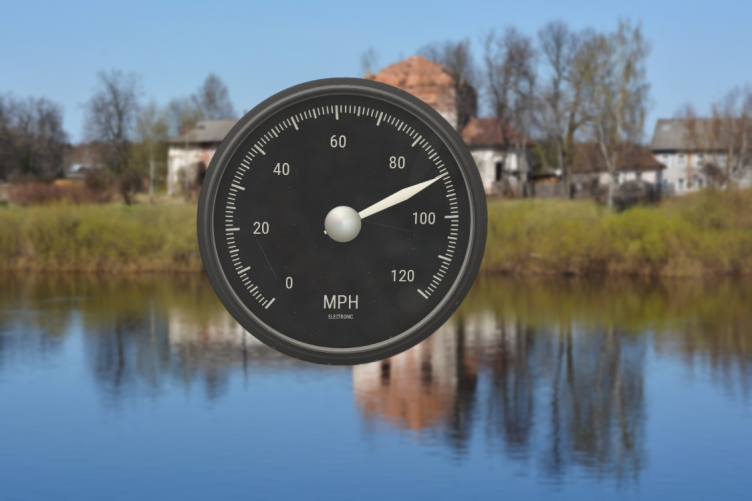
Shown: value=90 unit=mph
